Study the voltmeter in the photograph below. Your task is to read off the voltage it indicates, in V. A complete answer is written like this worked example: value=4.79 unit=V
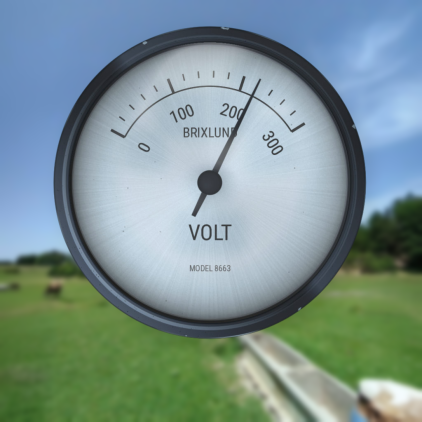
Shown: value=220 unit=V
